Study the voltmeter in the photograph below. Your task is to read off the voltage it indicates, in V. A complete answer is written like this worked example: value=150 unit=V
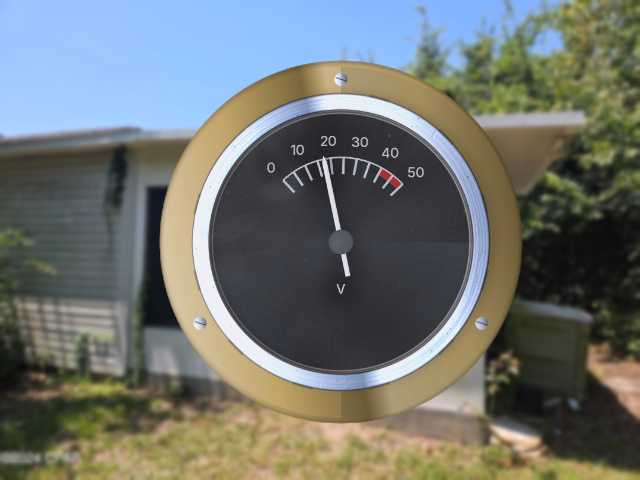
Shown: value=17.5 unit=V
